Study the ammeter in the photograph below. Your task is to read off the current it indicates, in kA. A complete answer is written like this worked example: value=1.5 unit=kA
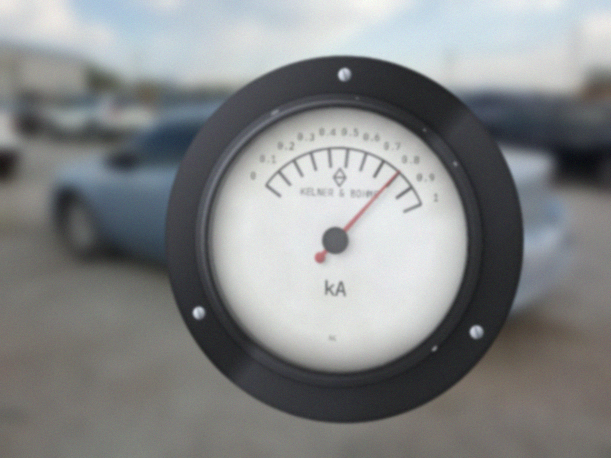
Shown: value=0.8 unit=kA
